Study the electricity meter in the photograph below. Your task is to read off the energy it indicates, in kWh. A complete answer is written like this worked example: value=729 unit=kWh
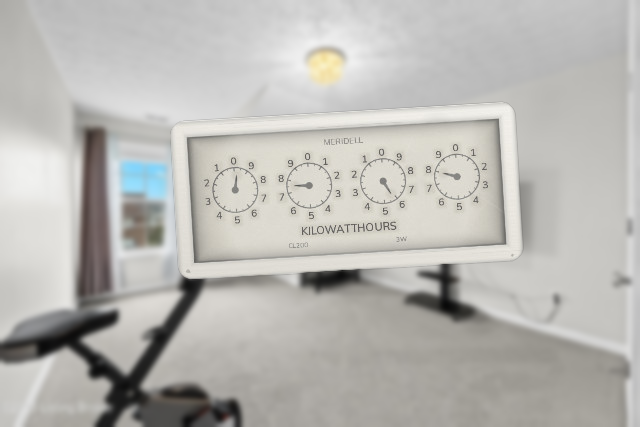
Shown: value=9758 unit=kWh
